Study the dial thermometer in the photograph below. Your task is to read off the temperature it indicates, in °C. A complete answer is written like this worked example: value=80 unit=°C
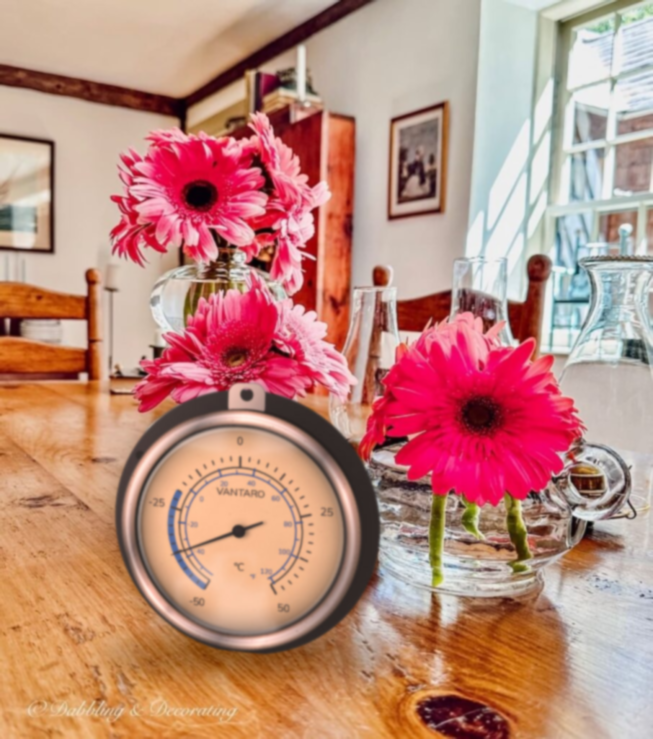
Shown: value=-37.5 unit=°C
